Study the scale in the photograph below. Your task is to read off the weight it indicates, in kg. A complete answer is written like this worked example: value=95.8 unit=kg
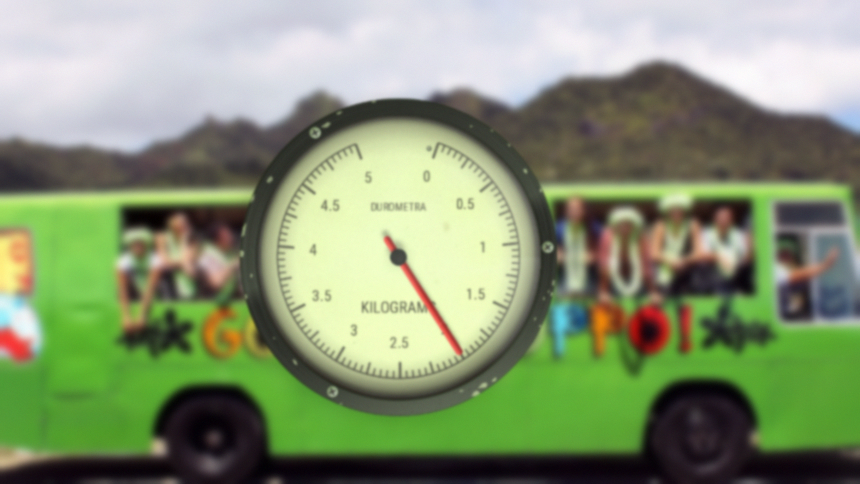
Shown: value=2 unit=kg
